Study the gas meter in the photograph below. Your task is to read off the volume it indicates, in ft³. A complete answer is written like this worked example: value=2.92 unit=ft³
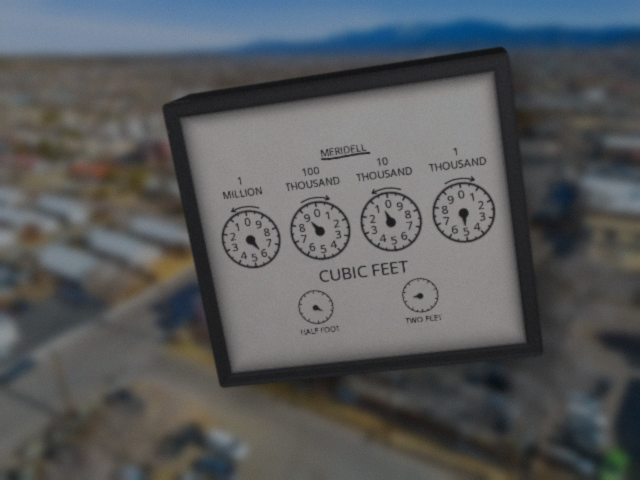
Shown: value=590500 unit=ft³
